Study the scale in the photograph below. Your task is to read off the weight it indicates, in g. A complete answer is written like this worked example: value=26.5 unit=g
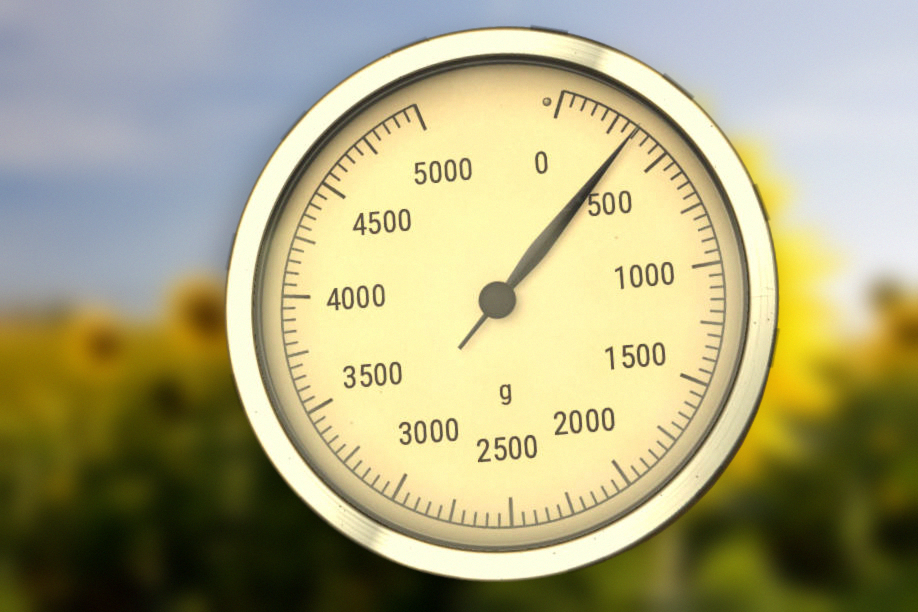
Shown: value=350 unit=g
